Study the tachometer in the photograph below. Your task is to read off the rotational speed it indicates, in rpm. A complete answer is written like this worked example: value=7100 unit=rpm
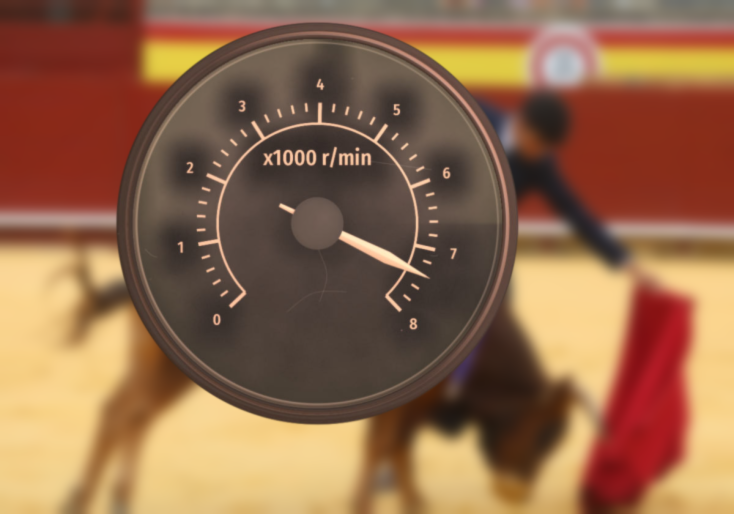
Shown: value=7400 unit=rpm
